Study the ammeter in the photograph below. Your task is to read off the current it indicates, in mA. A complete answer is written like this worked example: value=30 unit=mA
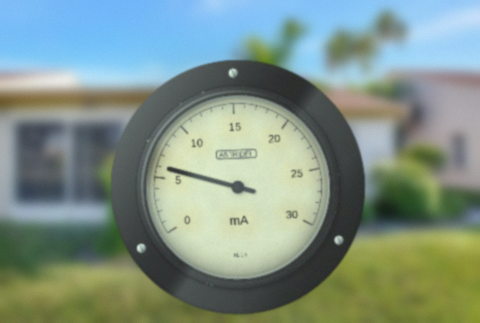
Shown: value=6 unit=mA
